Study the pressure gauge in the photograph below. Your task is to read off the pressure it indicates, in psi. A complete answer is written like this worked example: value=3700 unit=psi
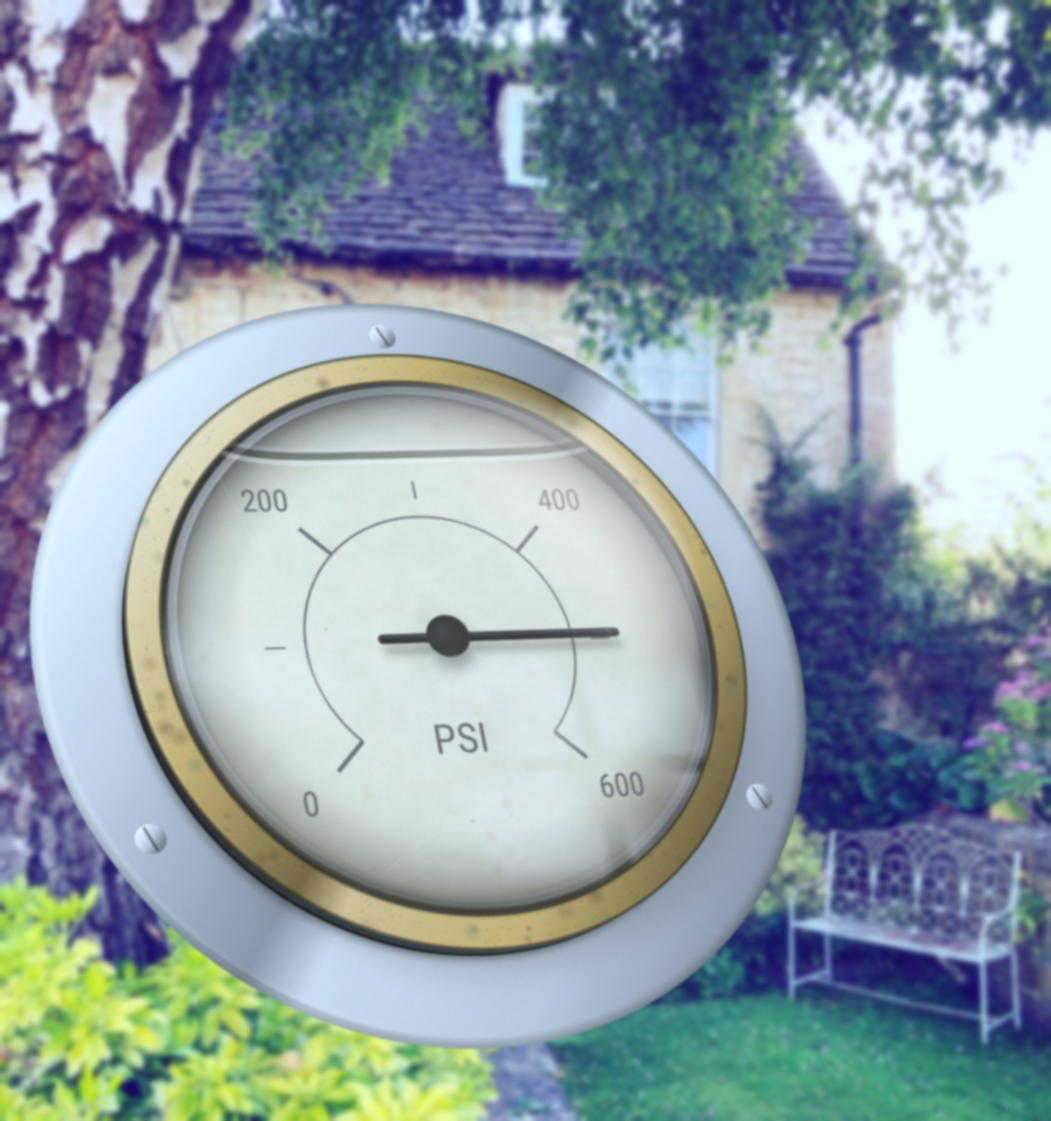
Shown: value=500 unit=psi
